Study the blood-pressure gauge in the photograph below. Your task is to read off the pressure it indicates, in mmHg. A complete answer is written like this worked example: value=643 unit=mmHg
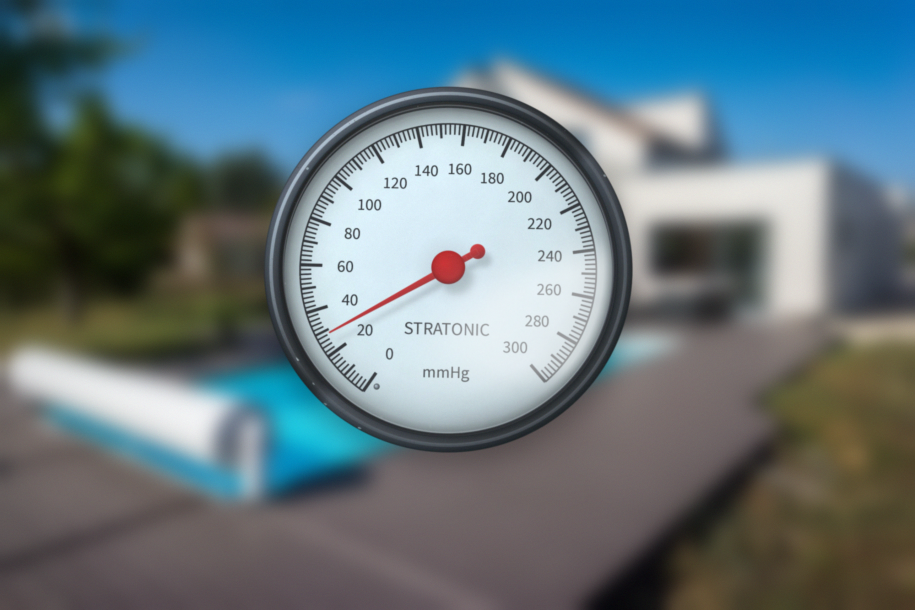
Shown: value=28 unit=mmHg
